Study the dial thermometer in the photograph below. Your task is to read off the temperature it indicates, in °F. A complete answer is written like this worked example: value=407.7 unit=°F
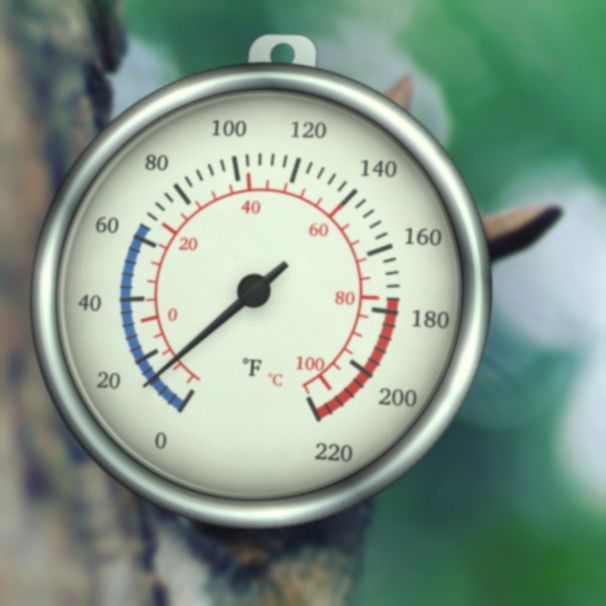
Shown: value=12 unit=°F
